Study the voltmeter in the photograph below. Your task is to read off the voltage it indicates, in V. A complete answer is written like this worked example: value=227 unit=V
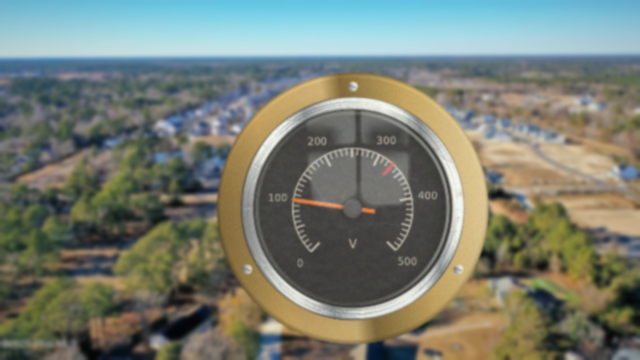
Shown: value=100 unit=V
